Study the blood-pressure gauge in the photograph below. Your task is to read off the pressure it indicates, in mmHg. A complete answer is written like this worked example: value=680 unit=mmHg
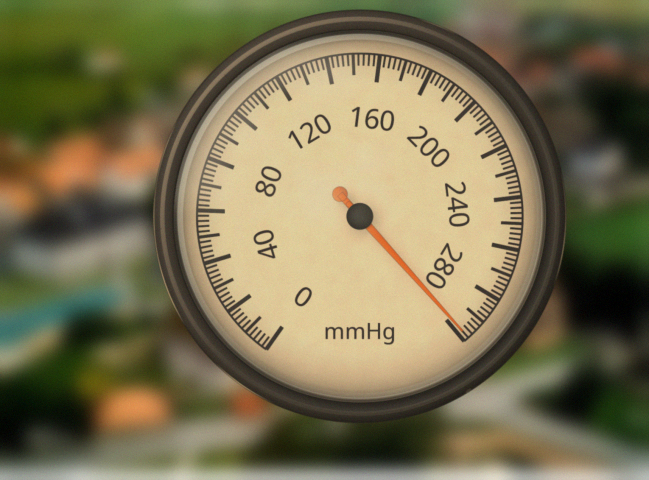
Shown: value=298 unit=mmHg
